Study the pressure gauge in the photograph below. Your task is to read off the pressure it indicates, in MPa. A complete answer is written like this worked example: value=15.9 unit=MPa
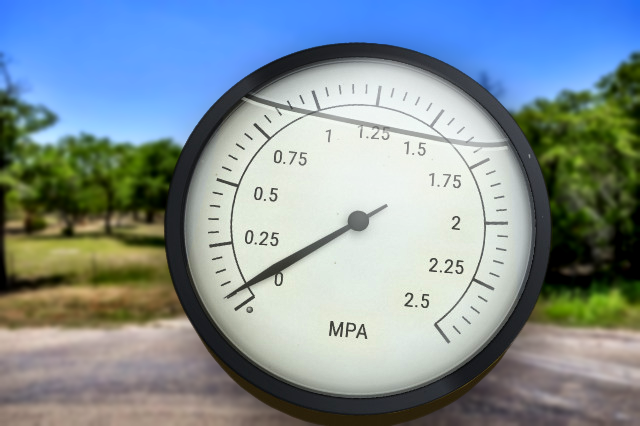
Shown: value=0.05 unit=MPa
